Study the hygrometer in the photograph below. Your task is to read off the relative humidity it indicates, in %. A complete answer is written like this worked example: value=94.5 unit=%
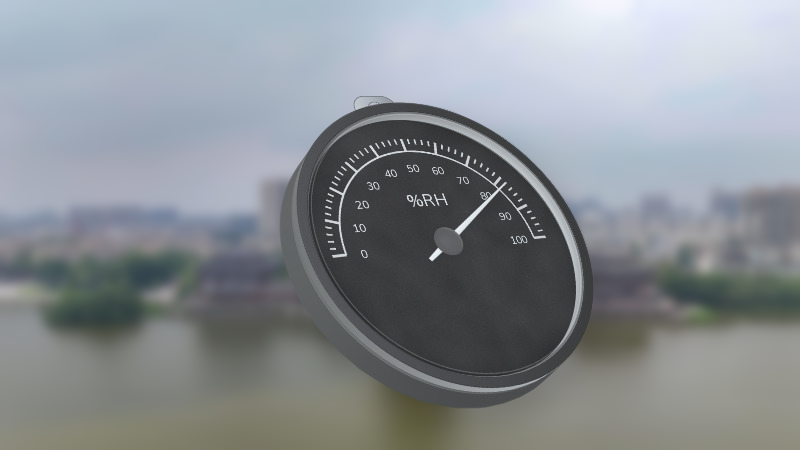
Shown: value=82 unit=%
